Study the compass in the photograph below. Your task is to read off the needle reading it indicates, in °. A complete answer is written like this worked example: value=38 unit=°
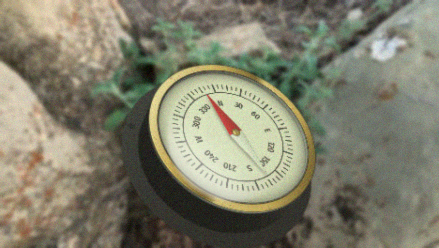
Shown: value=345 unit=°
